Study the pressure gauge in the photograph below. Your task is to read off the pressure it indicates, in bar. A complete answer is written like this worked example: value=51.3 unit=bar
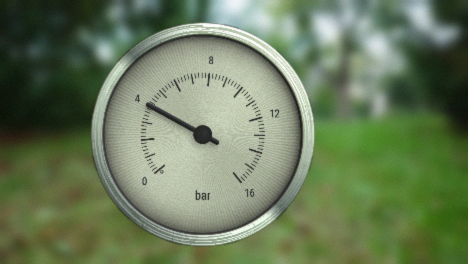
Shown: value=4 unit=bar
